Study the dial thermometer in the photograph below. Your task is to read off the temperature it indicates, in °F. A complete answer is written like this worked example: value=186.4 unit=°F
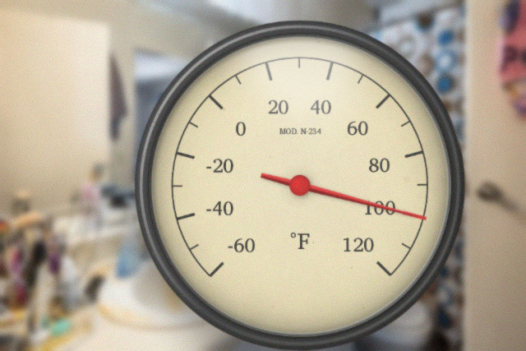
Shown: value=100 unit=°F
